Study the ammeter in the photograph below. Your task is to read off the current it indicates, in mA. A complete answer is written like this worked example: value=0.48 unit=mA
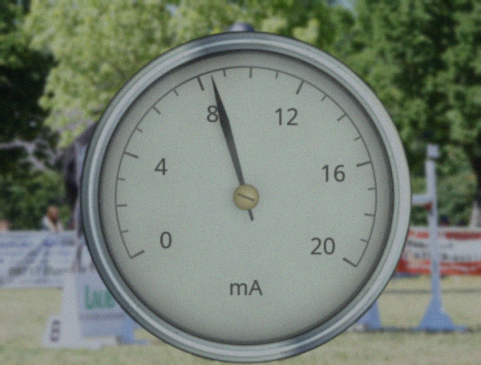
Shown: value=8.5 unit=mA
